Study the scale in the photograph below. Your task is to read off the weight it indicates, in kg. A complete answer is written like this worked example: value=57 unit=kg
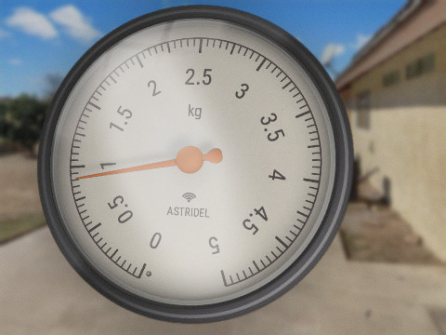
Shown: value=0.9 unit=kg
